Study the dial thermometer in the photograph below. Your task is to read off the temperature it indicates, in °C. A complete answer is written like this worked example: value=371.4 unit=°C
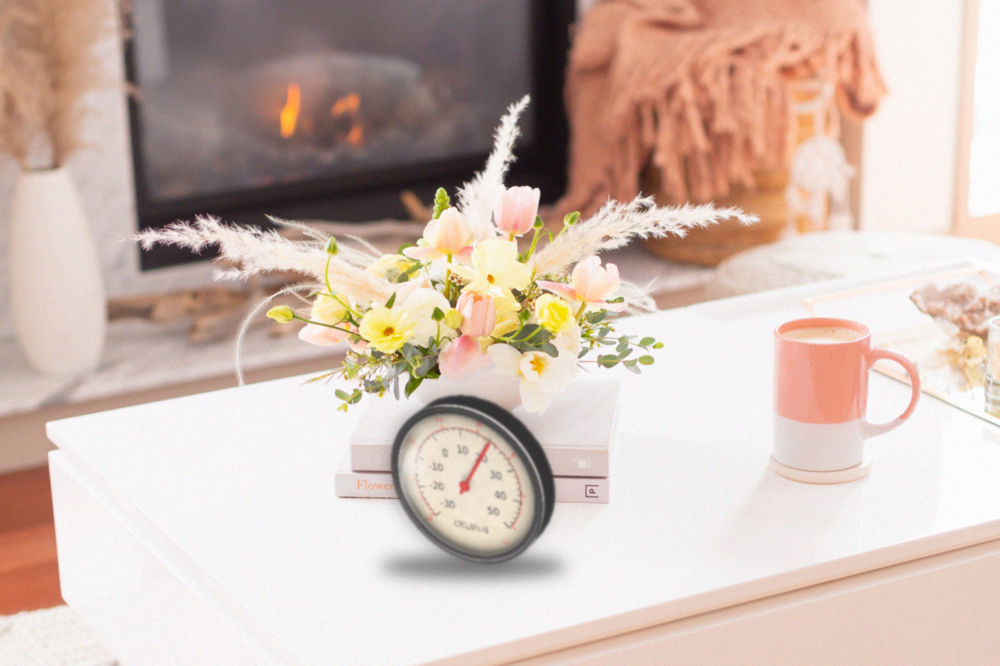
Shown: value=20 unit=°C
